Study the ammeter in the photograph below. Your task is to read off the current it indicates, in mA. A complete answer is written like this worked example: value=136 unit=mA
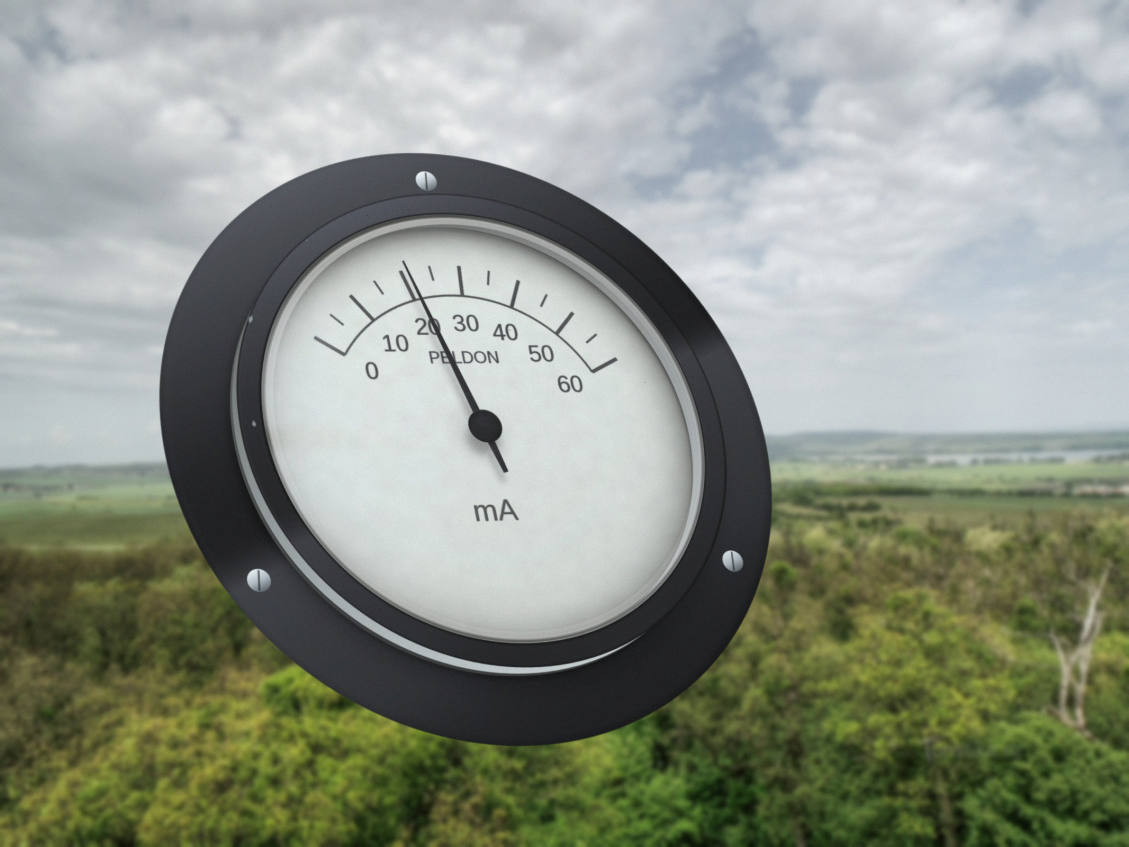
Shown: value=20 unit=mA
